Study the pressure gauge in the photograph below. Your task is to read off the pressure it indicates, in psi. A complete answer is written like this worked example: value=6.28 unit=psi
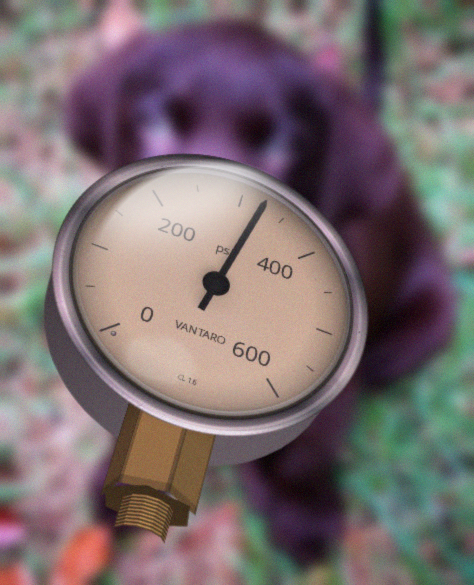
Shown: value=325 unit=psi
